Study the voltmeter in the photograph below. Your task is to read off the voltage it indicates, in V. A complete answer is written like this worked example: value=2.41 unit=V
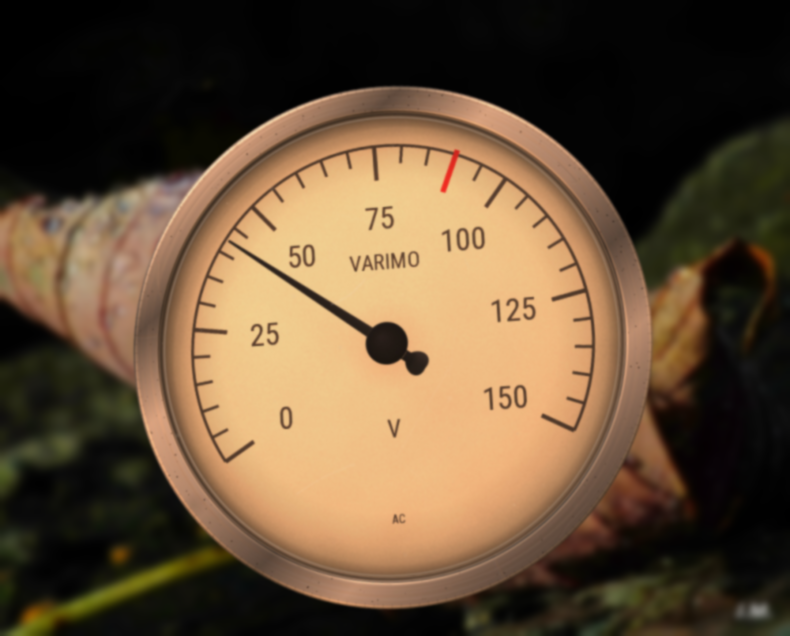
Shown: value=42.5 unit=V
